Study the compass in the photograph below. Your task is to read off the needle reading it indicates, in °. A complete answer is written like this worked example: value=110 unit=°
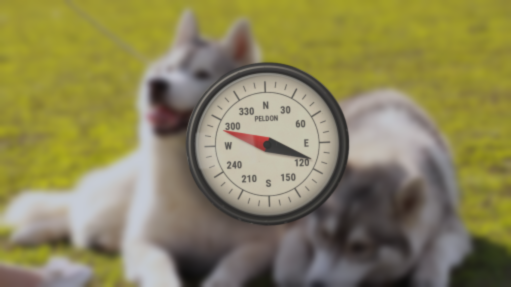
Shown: value=290 unit=°
